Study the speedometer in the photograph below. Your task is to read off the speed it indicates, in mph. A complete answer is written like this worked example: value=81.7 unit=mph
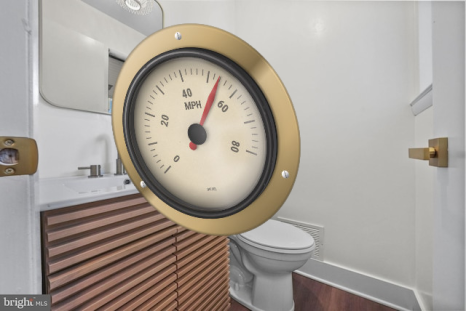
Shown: value=54 unit=mph
